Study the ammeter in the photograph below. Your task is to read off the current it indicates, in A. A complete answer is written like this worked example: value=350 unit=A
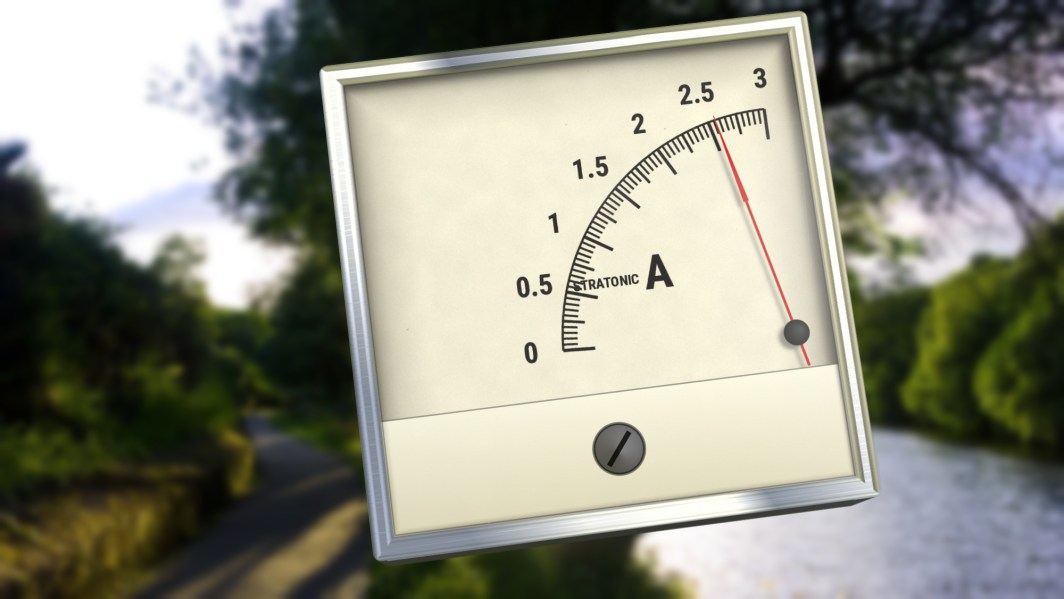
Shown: value=2.55 unit=A
